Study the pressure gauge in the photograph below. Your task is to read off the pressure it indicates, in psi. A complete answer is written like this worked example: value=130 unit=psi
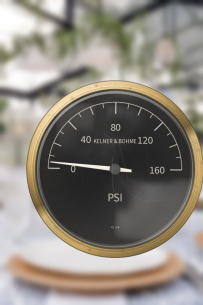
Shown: value=5 unit=psi
